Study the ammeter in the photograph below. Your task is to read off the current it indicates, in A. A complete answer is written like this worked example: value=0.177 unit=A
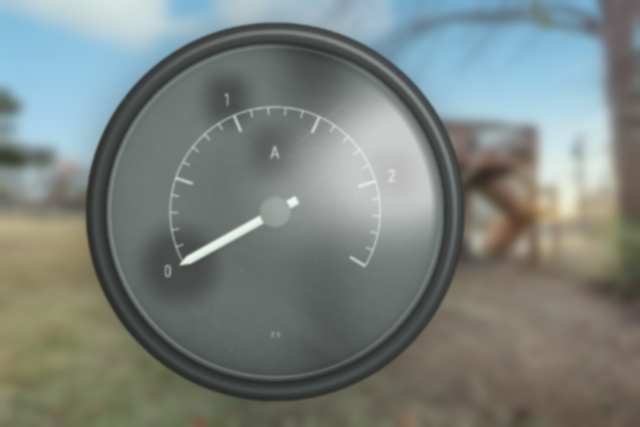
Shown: value=0 unit=A
